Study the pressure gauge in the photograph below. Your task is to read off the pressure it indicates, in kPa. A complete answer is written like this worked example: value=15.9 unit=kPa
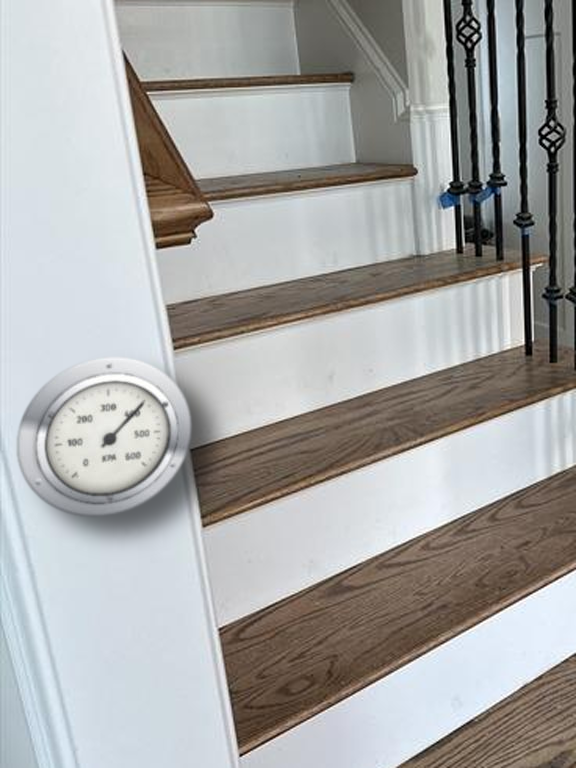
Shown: value=400 unit=kPa
